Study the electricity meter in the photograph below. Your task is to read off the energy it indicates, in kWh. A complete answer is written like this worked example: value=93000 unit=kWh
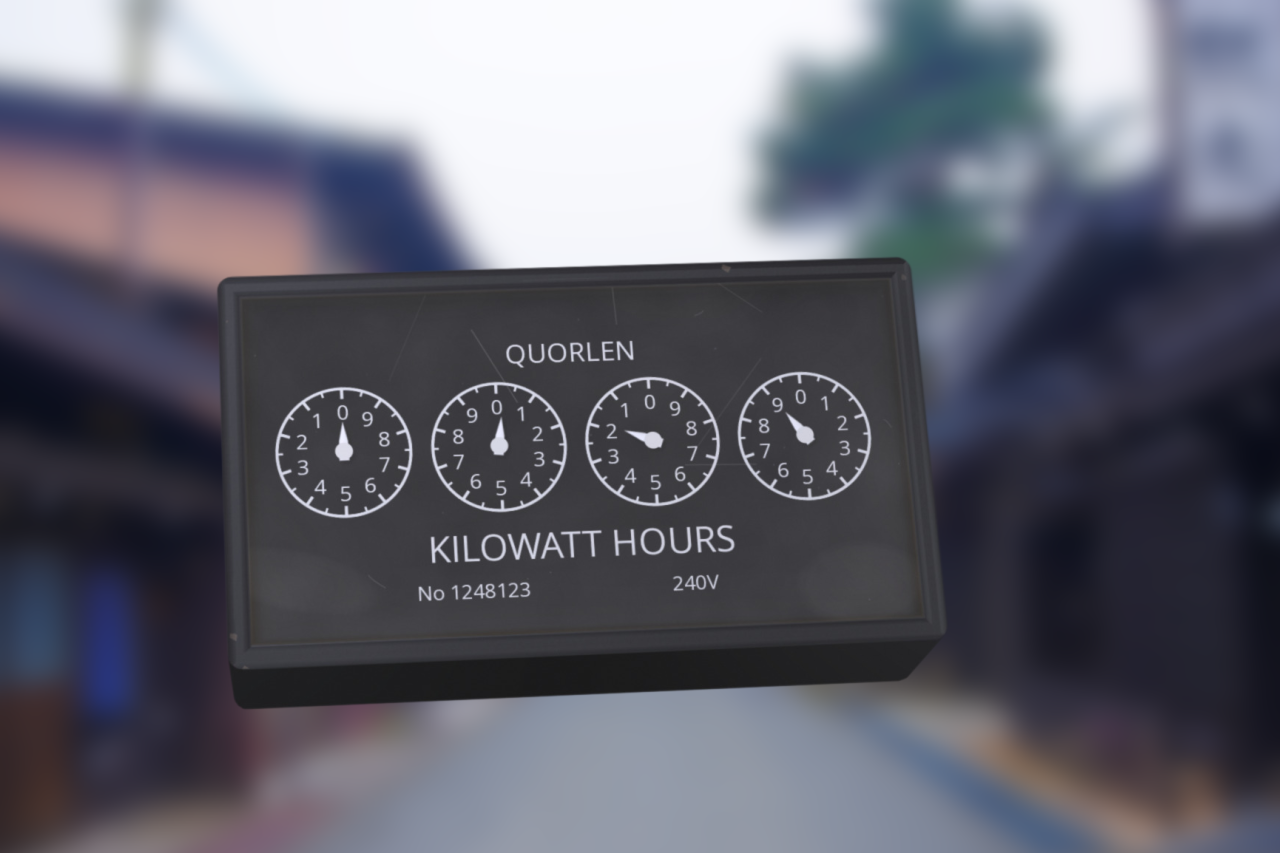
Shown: value=19 unit=kWh
